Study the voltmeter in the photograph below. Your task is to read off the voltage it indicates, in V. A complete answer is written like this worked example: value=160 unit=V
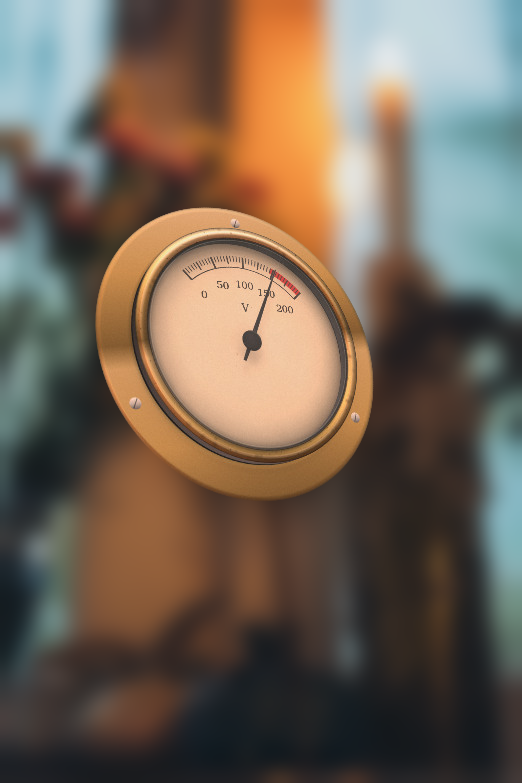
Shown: value=150 unit=V
